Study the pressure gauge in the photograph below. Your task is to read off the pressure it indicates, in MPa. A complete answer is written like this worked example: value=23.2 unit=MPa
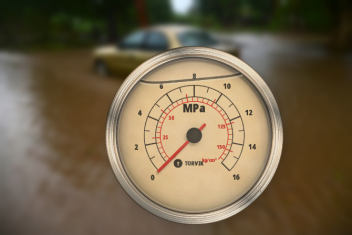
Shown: value=0 unit=MPa
